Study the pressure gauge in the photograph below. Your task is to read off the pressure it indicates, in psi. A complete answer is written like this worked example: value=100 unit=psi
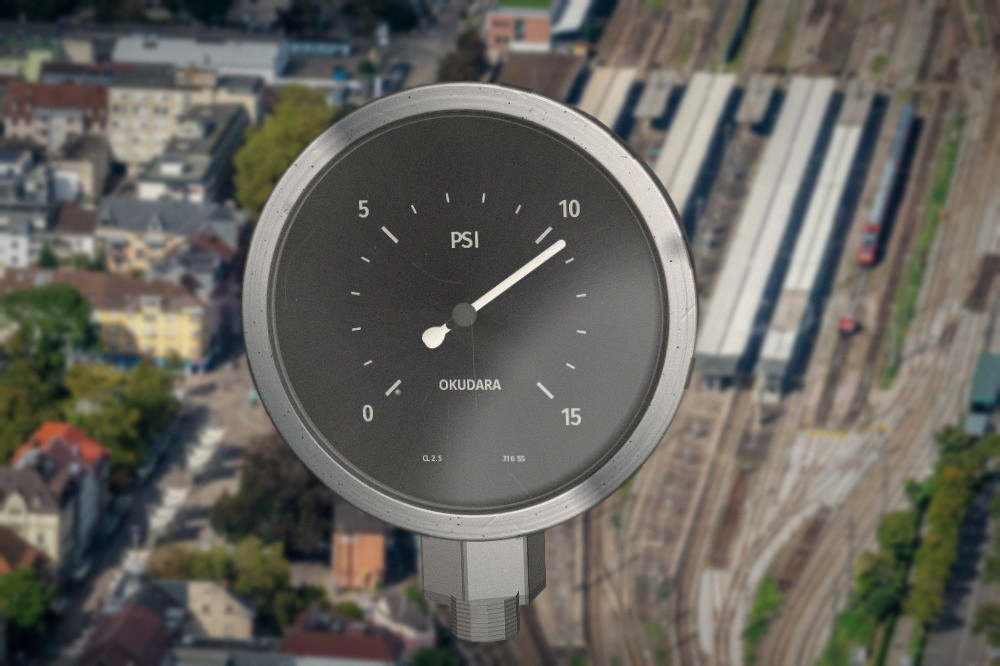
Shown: value=10.5 unit=psi
